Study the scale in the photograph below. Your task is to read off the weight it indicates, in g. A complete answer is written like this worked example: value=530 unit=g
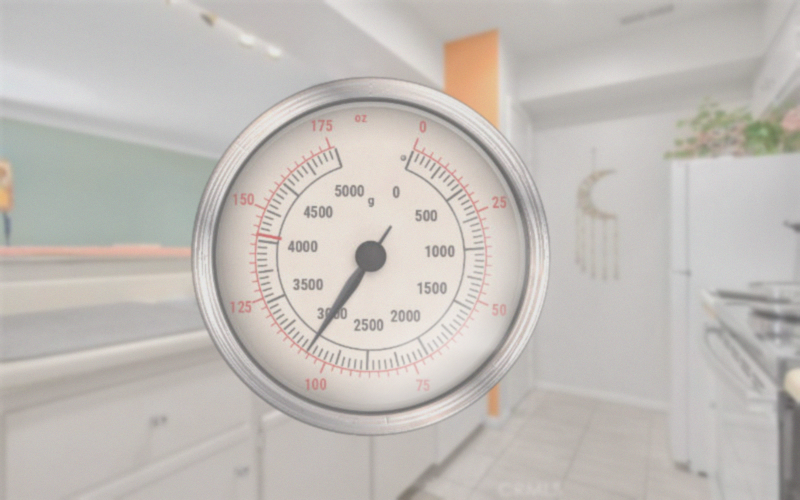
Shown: value=3000 unit=g
